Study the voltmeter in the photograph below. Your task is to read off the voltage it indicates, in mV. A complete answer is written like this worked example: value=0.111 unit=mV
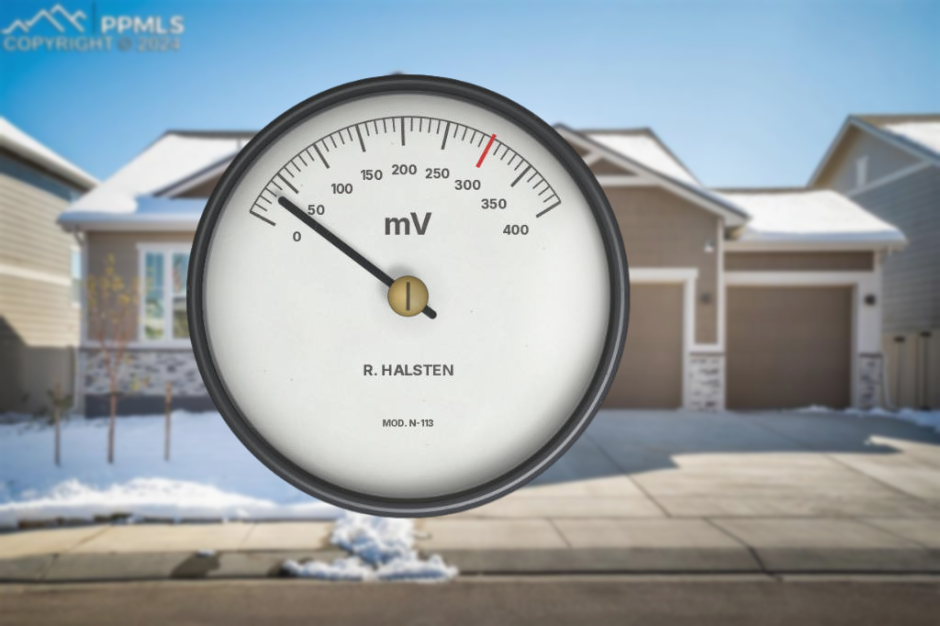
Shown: value=30 unit=mV
